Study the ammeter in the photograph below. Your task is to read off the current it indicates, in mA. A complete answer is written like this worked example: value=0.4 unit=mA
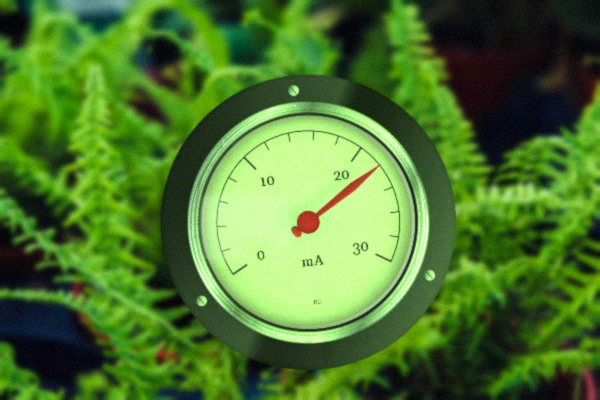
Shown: value=22 unit=mA
